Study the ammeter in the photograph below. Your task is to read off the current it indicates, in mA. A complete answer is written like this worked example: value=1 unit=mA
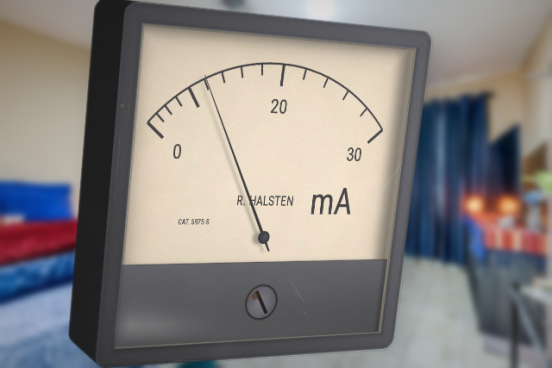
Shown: value=12 unit=mA
